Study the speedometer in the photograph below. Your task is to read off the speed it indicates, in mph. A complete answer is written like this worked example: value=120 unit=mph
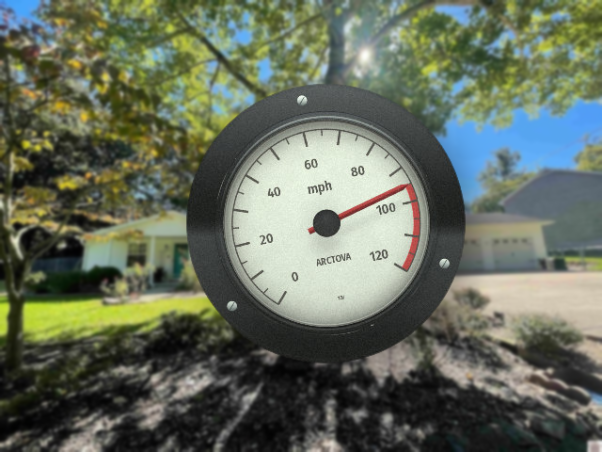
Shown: value=95 unit=mph
